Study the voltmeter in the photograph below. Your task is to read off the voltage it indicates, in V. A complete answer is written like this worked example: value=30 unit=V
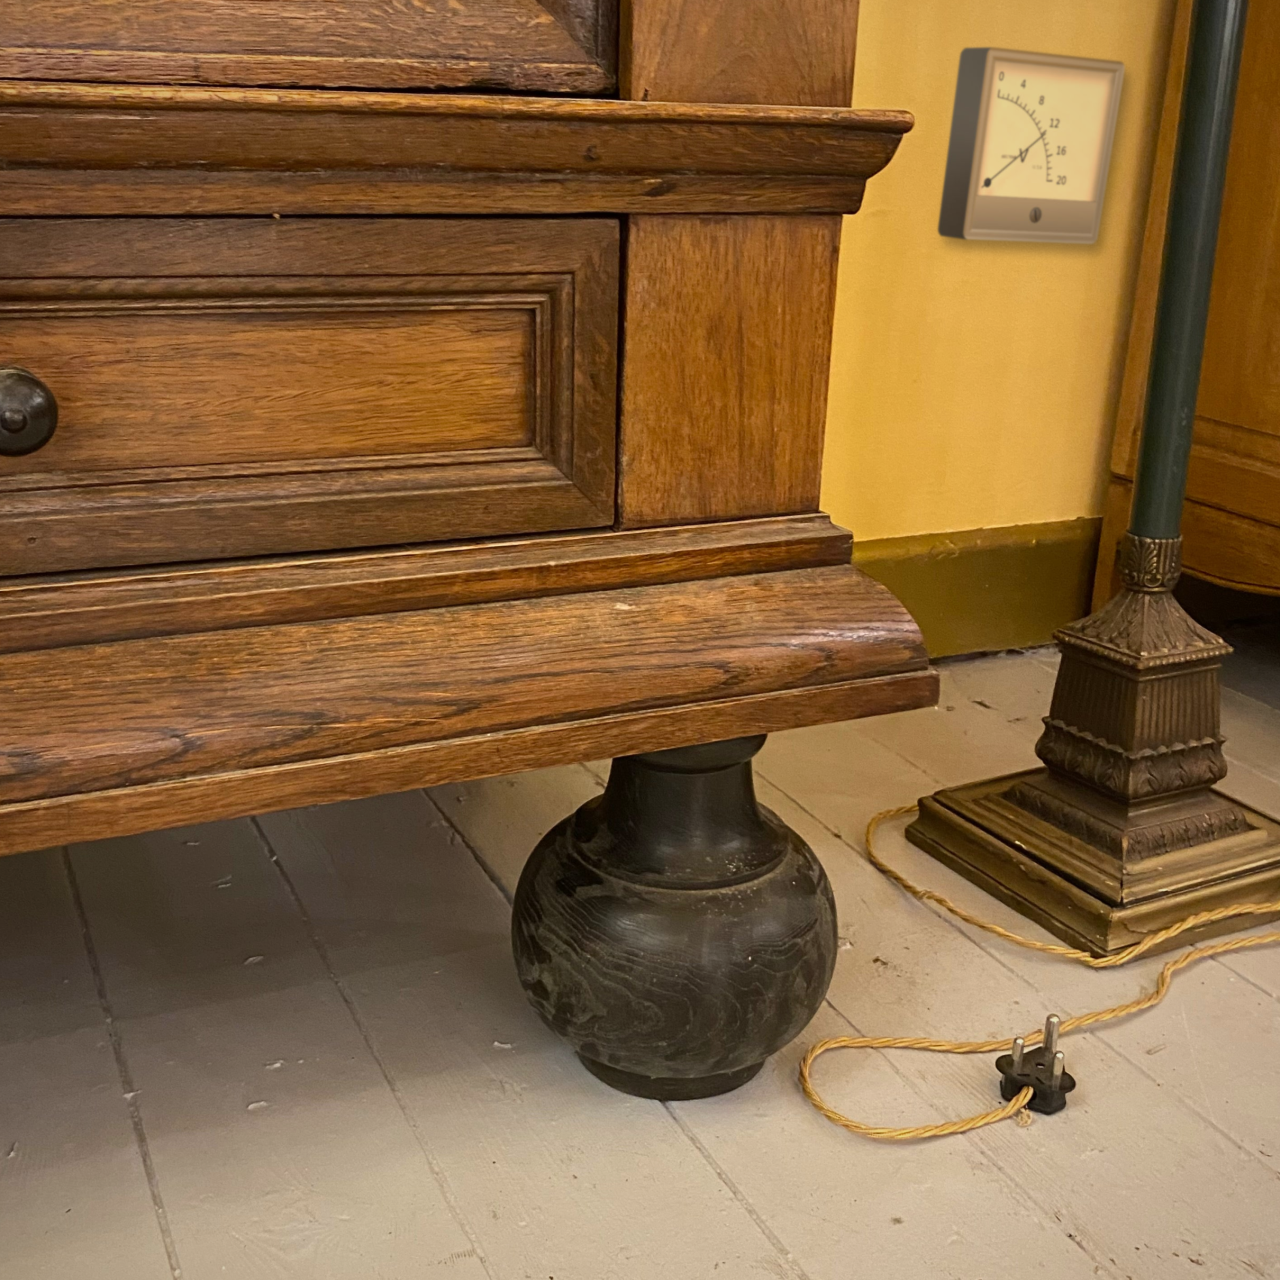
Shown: value=12 unit=V
